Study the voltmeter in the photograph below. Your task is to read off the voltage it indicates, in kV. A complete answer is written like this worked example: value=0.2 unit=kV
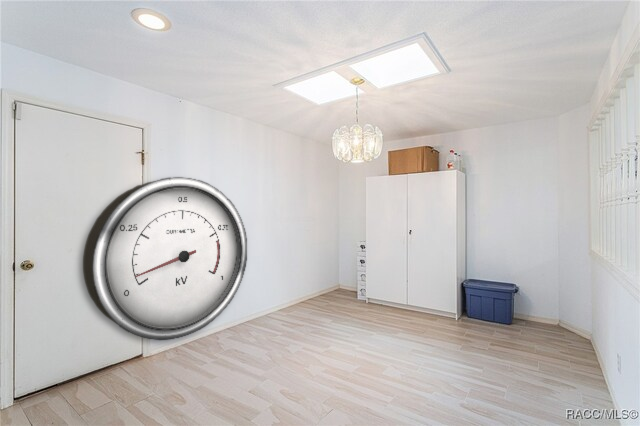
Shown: value=0.05 unit=kV
